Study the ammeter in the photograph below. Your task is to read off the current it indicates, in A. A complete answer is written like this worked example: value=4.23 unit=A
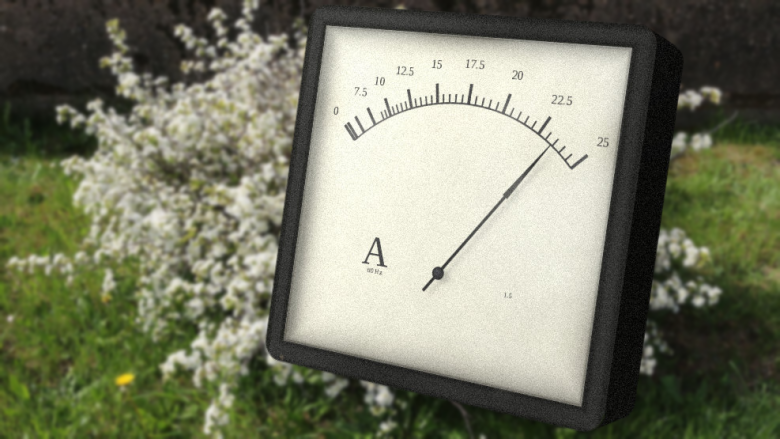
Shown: value=23.5 unit=A
